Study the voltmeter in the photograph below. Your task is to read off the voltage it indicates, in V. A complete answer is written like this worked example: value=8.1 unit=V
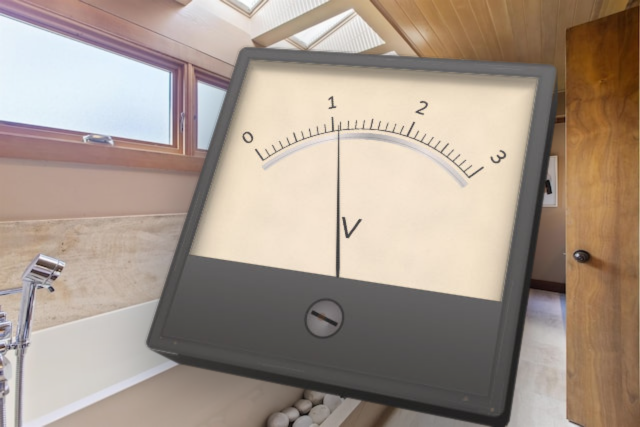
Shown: value=1.1 unit=V
